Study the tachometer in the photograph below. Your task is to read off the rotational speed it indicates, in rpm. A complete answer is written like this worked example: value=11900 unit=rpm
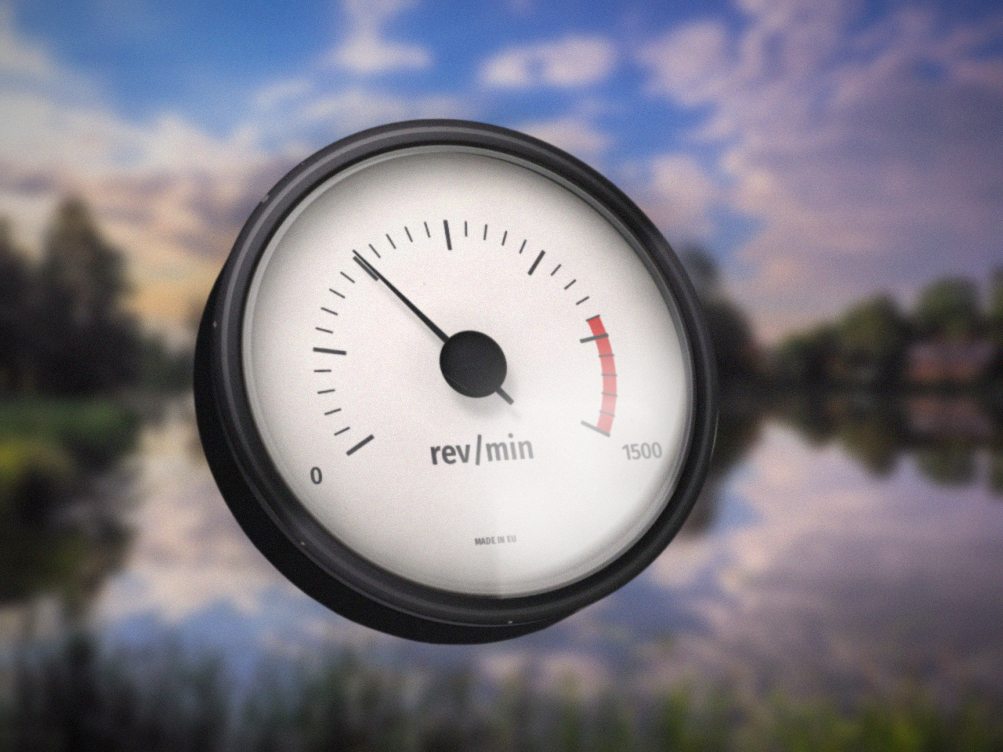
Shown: value=500 unit=rpm
